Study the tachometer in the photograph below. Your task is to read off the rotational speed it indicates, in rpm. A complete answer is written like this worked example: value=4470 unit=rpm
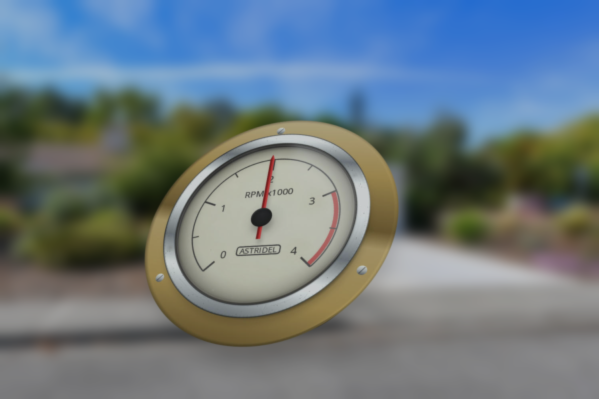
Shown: value=2000 unit=rpm
